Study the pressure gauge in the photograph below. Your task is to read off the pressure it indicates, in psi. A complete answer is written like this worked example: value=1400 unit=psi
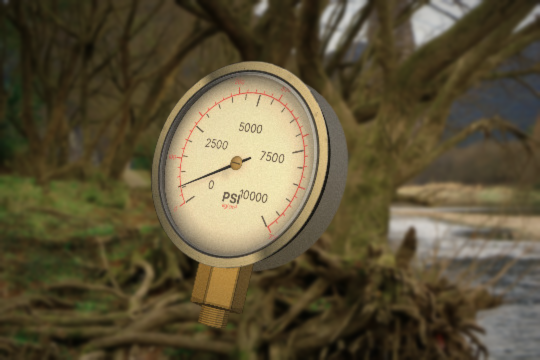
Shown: value=500 unit=psi
